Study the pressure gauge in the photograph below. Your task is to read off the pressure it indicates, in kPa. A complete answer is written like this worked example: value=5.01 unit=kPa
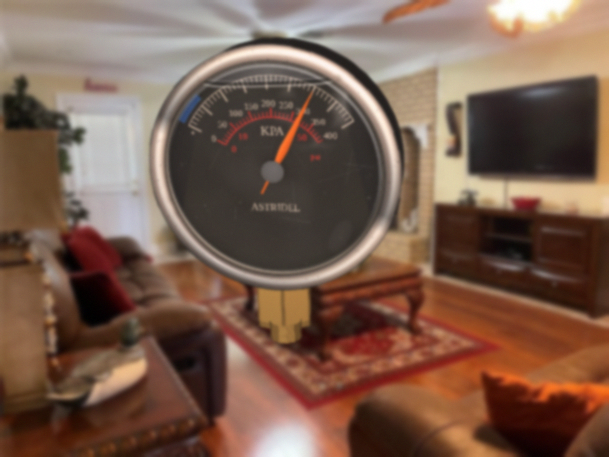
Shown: value=300 unit=kPa
